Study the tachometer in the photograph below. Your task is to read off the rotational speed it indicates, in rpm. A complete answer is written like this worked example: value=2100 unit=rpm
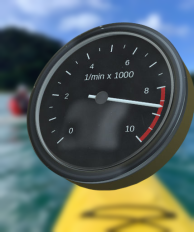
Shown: value=8750 unit=rpm
